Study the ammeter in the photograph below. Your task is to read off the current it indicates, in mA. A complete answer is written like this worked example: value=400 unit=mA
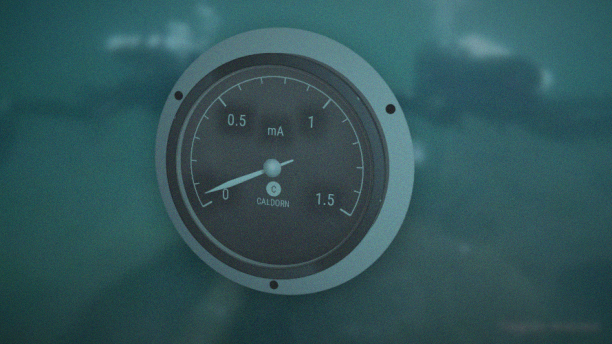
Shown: value=0.05 unit=mA
